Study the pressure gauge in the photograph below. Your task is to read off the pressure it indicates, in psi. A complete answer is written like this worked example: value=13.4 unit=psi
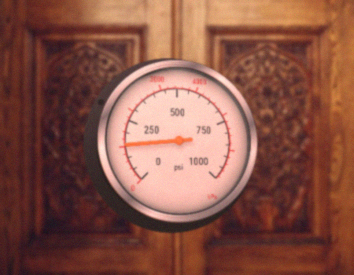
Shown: value=150 unit=psi
